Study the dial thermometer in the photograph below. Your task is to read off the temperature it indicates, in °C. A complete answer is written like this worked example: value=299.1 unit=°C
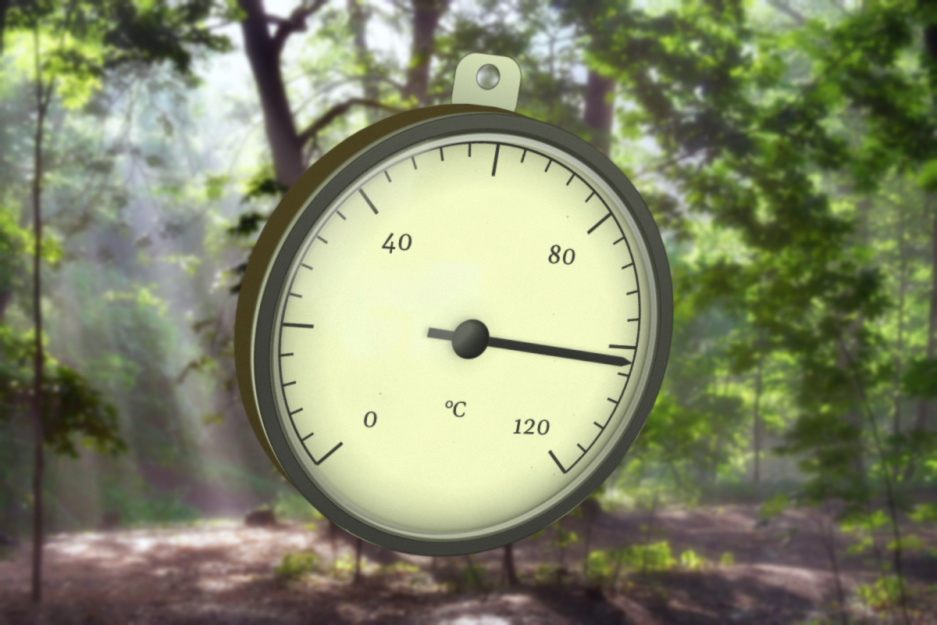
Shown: value=102 unit=°C
